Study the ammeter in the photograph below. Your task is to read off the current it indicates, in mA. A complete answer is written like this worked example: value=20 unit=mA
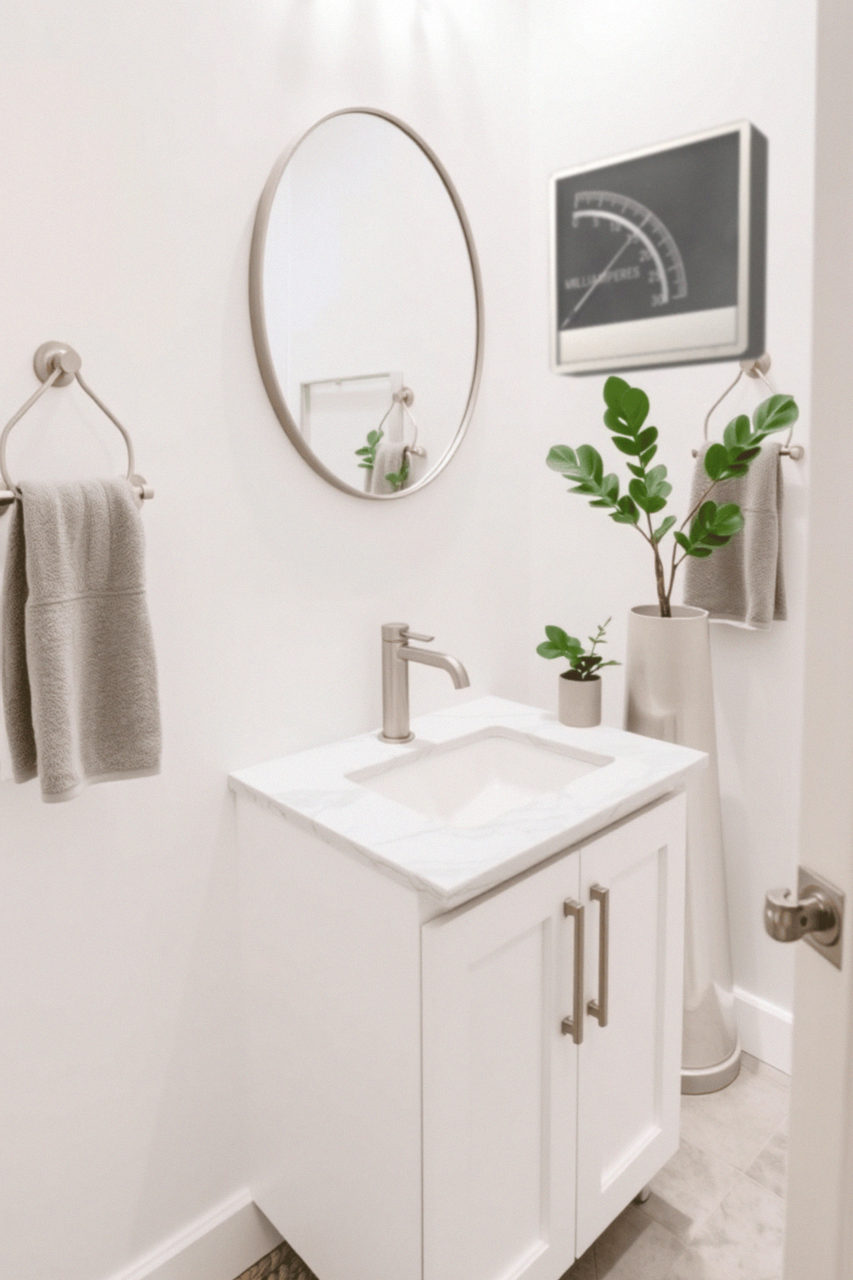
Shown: value=15 unit=mA
